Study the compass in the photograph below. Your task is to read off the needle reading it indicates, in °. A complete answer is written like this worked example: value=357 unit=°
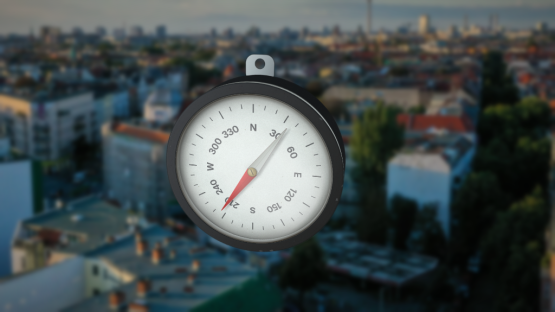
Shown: value=215 unit=°
